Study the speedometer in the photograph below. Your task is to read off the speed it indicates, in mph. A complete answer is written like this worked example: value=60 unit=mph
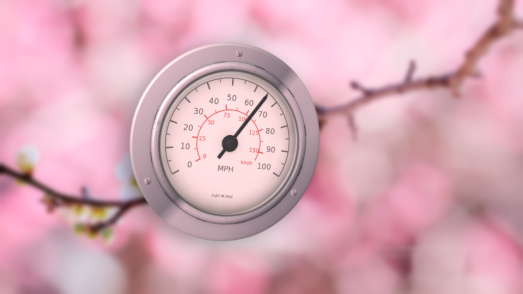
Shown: value=65 unit=mph
